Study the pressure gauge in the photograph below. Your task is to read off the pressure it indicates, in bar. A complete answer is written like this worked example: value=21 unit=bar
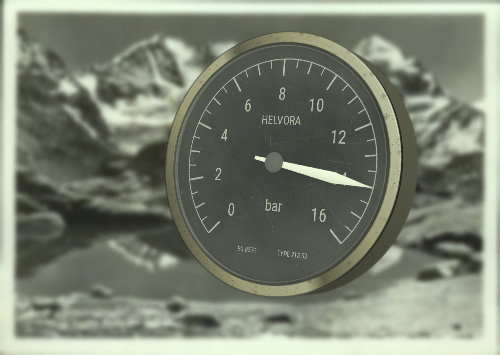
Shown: value=14 unit=bar
